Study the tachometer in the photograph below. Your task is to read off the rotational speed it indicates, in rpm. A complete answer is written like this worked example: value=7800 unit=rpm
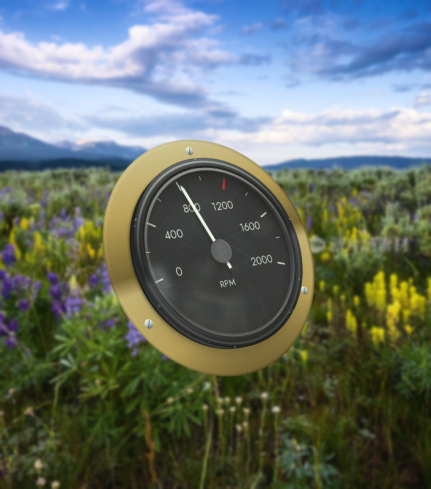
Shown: value=800 unit=rpm
